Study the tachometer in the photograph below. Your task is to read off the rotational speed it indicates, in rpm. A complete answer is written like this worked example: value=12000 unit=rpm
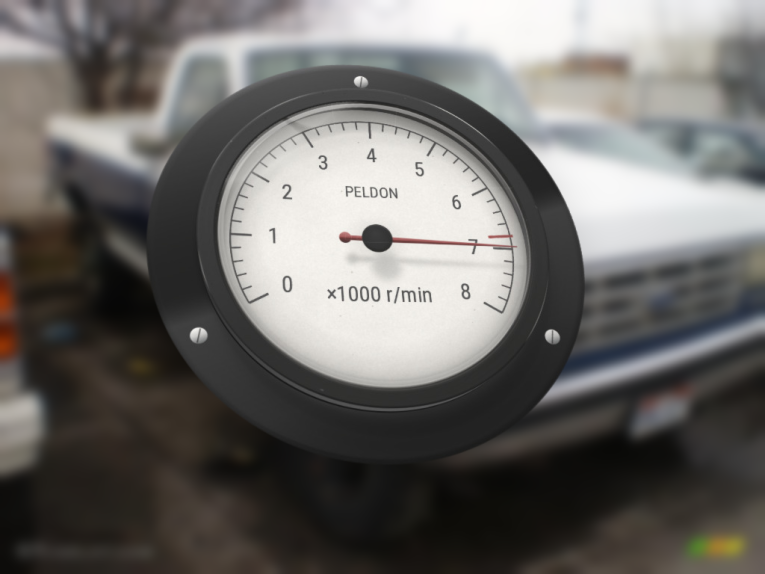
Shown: value=7000 unit=rpm
